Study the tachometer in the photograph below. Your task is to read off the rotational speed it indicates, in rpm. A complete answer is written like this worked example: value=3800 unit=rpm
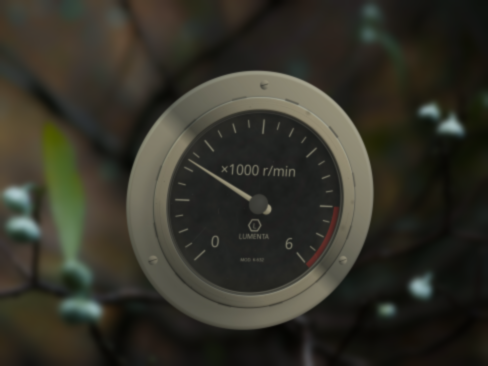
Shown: value=1625 unit=rpm
